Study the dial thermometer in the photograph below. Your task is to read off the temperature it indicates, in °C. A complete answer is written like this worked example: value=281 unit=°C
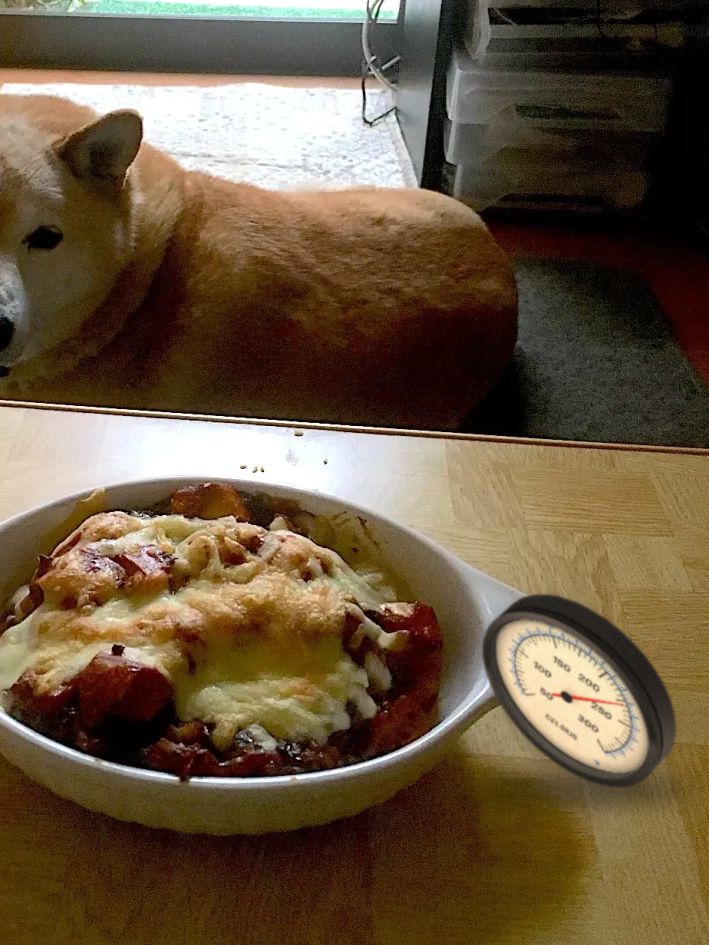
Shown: value=225 unit=°C
